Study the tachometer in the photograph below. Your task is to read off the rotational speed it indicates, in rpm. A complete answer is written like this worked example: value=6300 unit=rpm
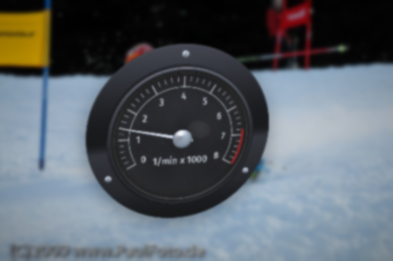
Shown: value=1400 unit=rpm
